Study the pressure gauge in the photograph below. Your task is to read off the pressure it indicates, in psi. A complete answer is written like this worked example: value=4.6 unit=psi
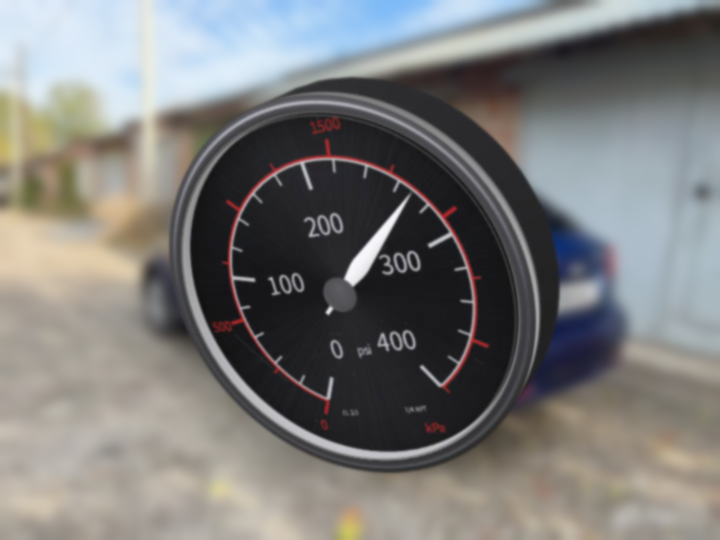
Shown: value=270 unit=psi
